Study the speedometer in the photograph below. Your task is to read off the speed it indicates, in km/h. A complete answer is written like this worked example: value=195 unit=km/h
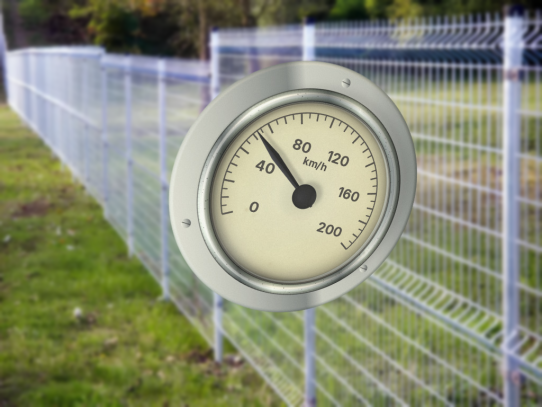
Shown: value=52.5 unit=km/h
